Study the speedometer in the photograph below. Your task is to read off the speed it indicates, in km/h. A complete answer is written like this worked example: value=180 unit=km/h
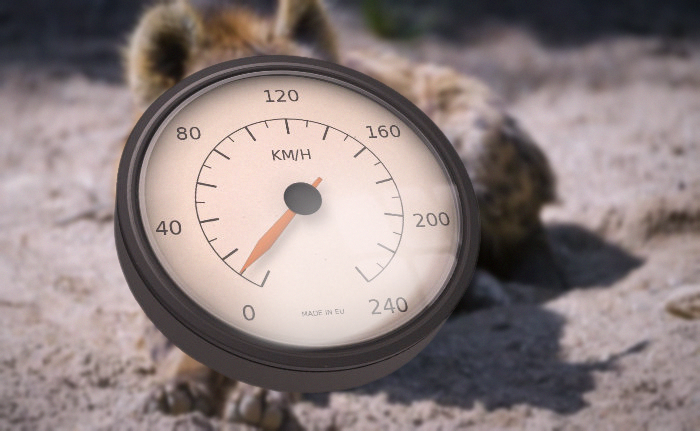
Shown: value=10 unit=km/h
